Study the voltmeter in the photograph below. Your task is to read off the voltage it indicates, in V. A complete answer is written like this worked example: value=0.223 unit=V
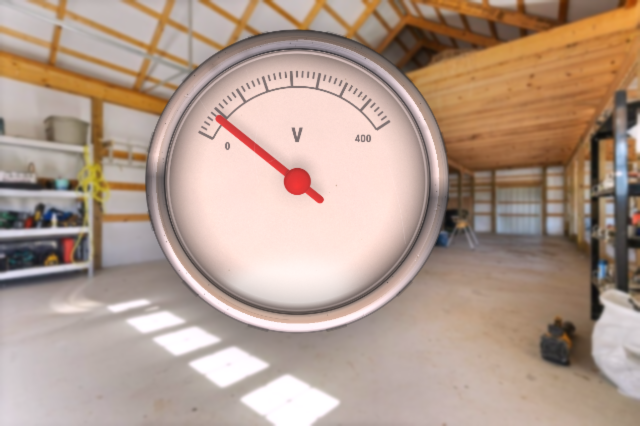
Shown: value=40 unit=V
